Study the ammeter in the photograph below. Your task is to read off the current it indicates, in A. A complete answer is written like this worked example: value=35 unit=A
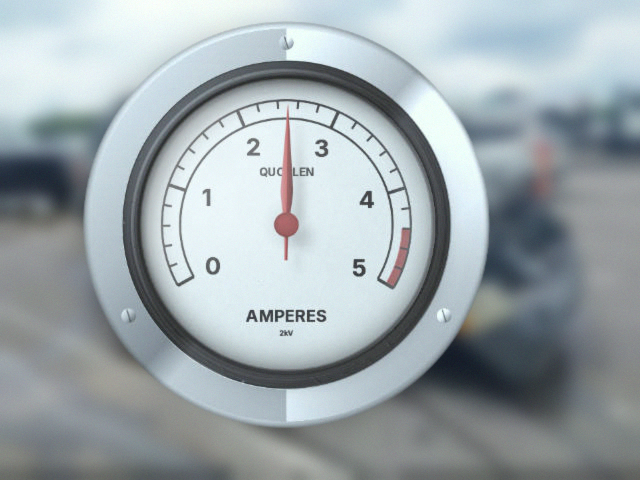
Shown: value=2.5 unit=A
